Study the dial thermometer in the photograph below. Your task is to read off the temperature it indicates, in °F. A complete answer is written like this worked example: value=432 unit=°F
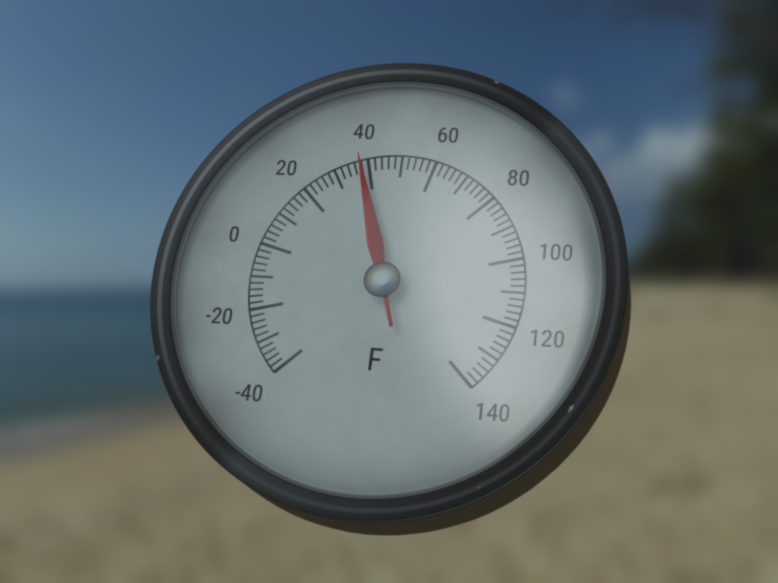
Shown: value=38 unit=°F
